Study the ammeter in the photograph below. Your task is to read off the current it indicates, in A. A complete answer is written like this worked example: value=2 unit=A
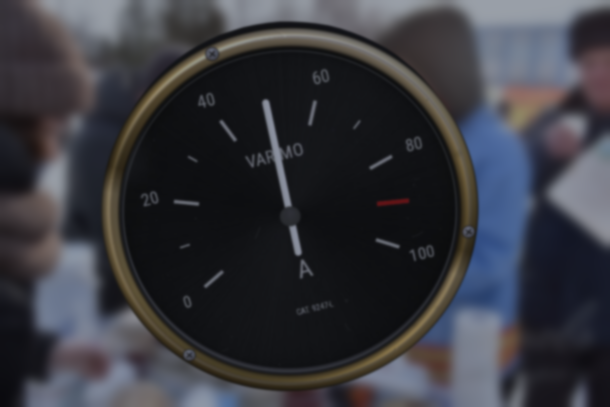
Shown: value=50 unit=A
